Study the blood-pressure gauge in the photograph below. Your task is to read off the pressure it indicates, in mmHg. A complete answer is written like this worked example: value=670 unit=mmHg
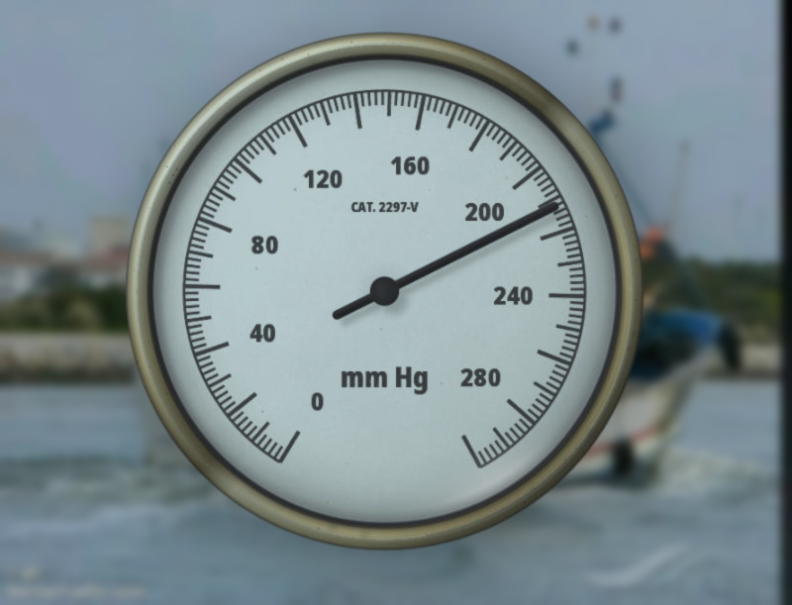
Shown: value=212 unit=mmHg
